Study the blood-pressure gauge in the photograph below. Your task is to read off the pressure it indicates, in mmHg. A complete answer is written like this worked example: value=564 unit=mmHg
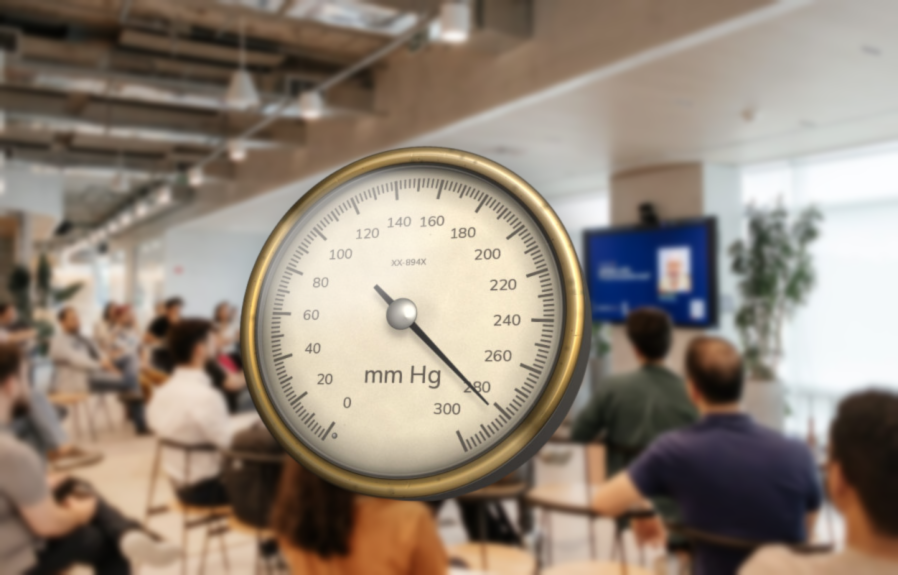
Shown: value=282 unit=mmHg
